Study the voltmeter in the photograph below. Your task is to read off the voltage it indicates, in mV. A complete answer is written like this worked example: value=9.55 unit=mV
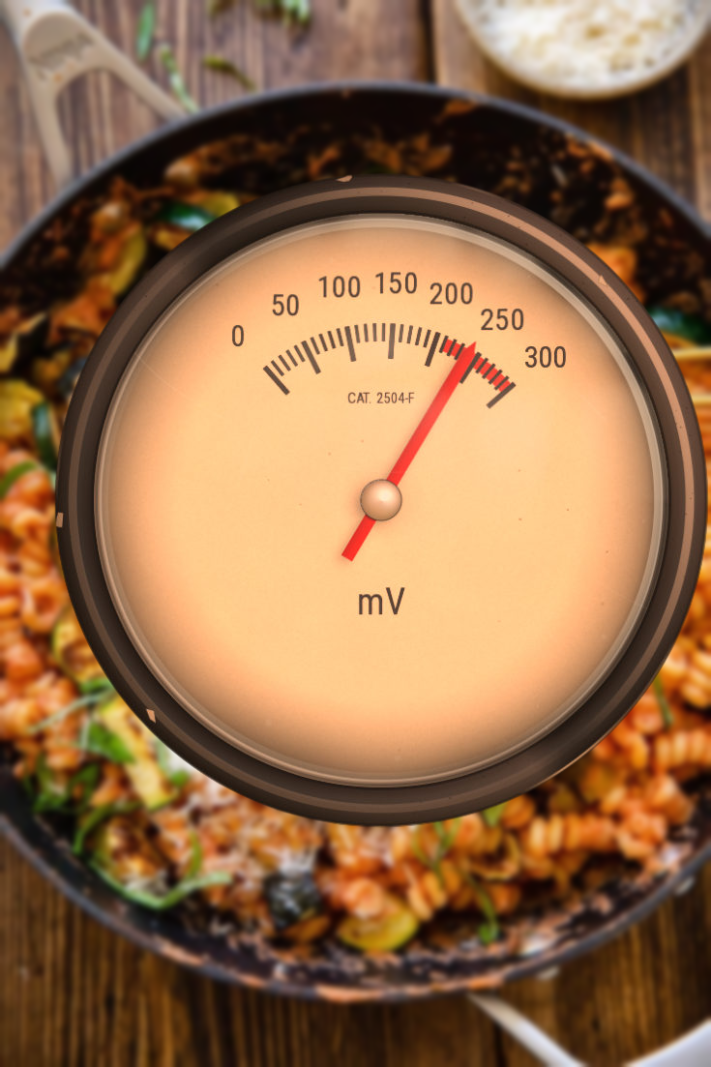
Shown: value=240 unit=mV
